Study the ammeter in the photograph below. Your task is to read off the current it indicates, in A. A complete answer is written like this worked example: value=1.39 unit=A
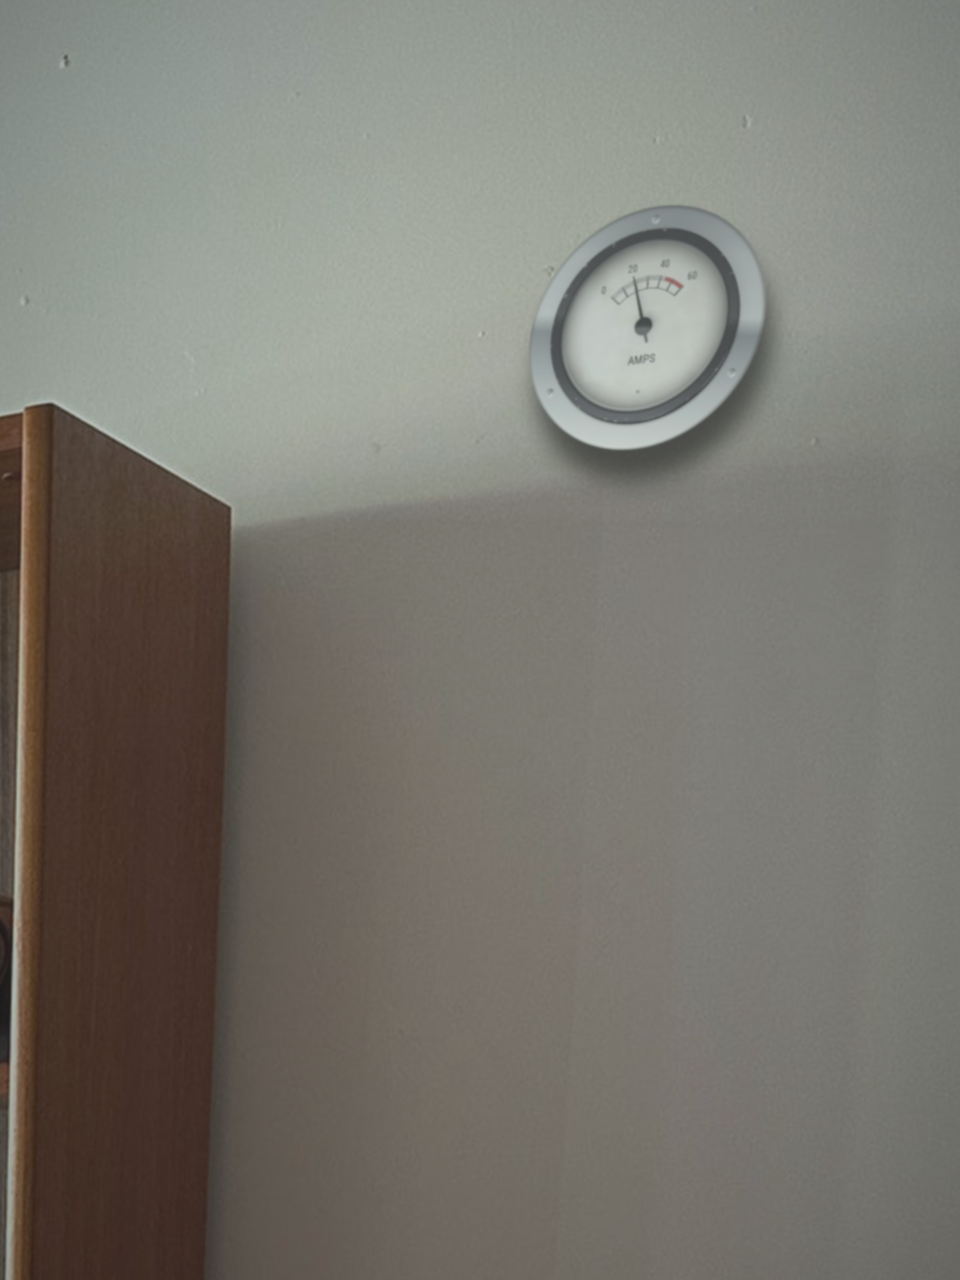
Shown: value=20 unit=A
